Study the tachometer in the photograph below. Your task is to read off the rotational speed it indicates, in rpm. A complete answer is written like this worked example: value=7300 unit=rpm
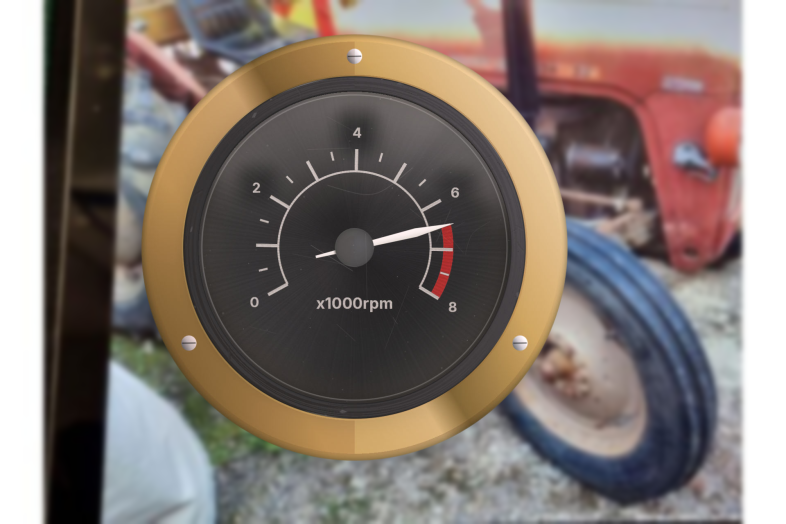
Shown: value=6500 unit=rpm
